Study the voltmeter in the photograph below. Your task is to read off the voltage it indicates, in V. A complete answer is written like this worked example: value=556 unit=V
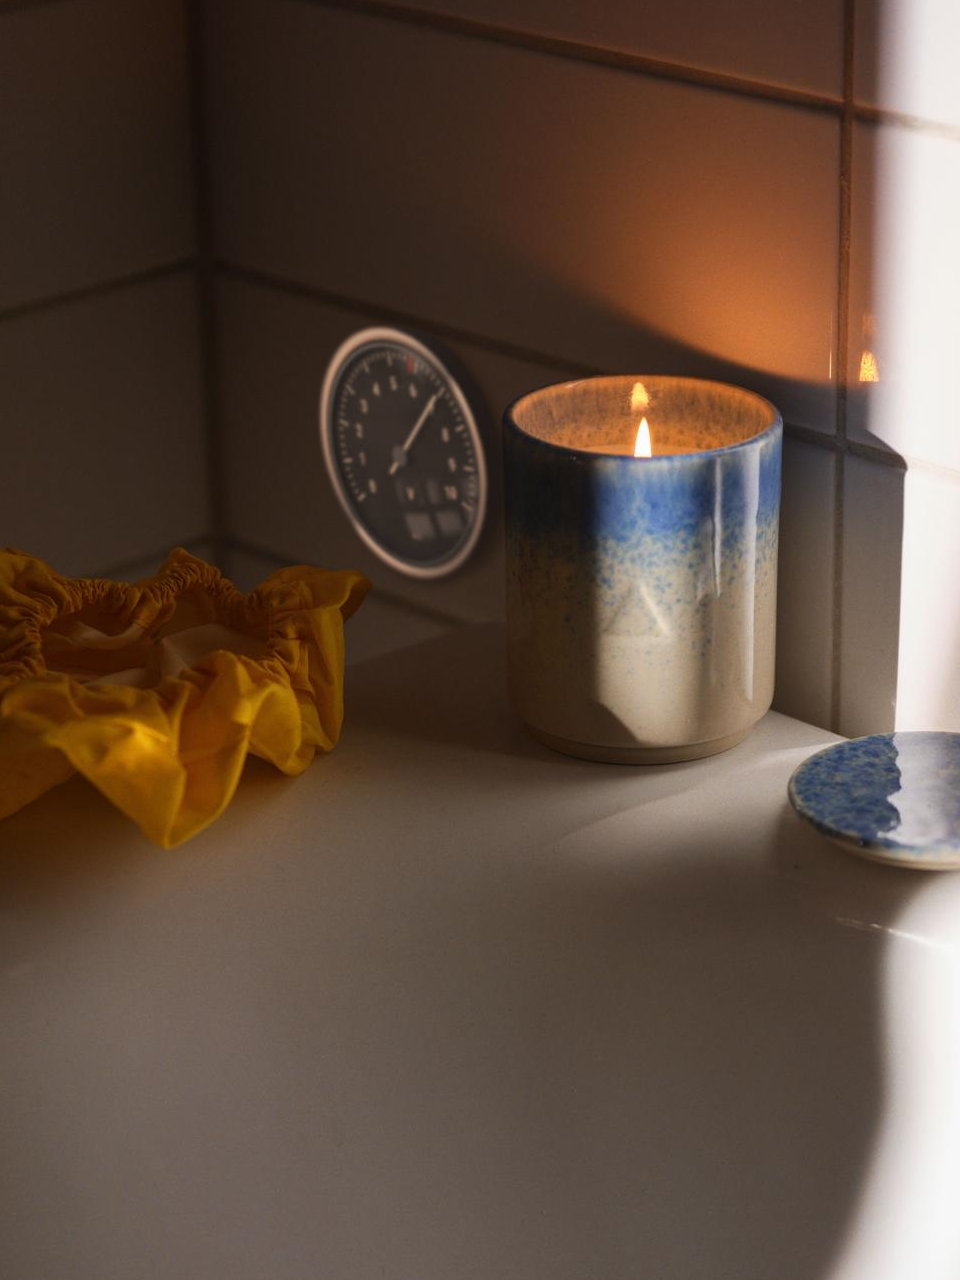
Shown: value=7 unit=V
